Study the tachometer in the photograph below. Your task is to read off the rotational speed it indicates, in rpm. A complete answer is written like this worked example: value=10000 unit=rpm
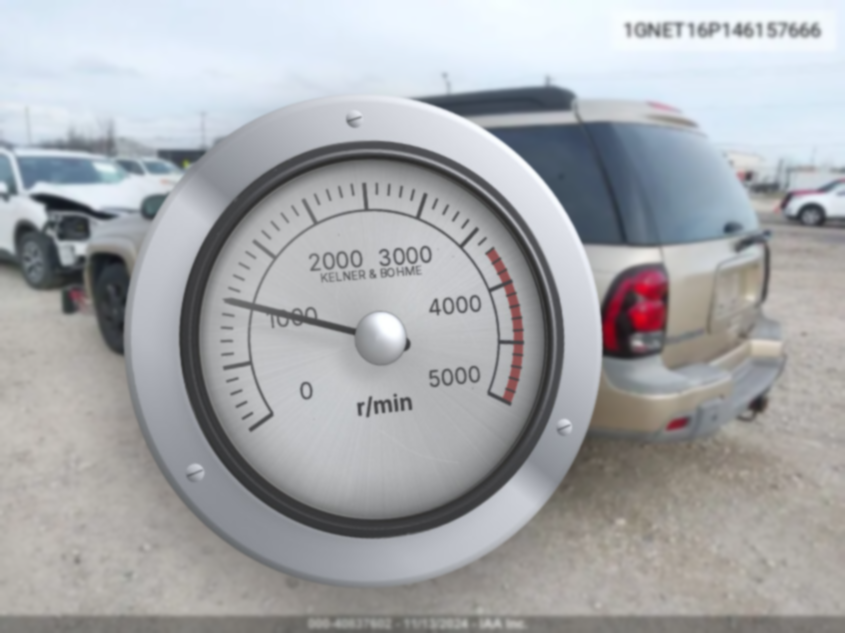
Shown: value=1000 unit=rpm
